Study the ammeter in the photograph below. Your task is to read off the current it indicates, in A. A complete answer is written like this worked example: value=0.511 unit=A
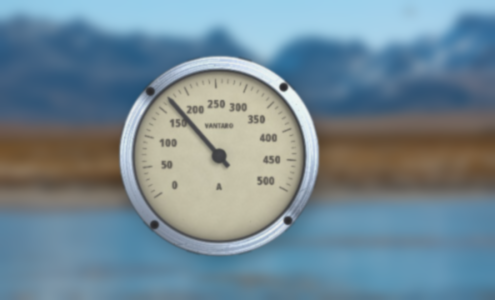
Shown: value=170 unit=A
